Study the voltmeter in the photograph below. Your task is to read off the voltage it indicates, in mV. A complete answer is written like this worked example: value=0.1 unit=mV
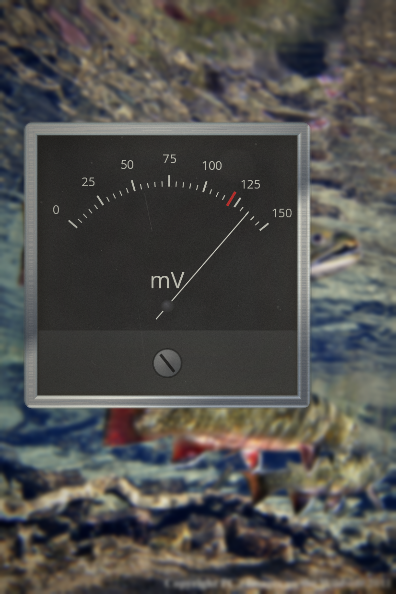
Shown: value=135 unit=mV
